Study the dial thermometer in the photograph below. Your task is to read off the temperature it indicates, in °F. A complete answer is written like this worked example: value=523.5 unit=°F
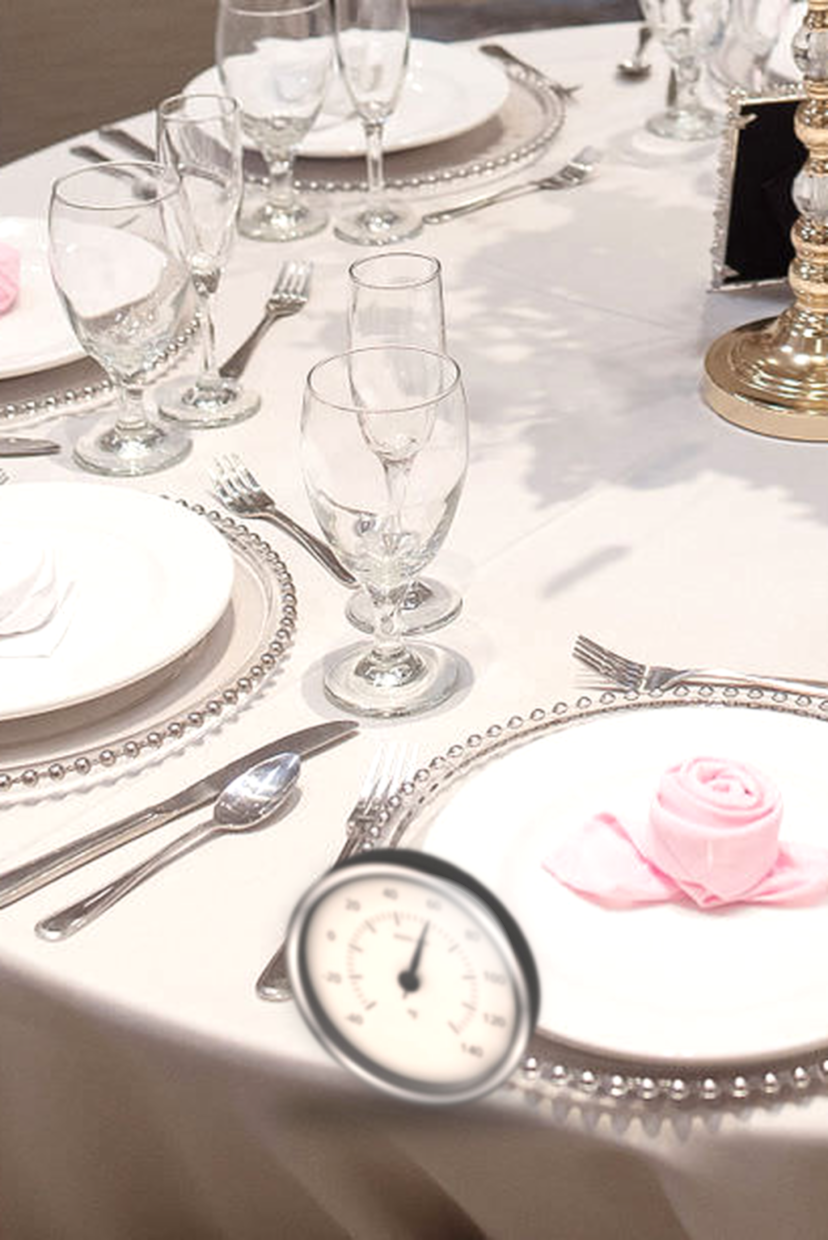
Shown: value=60 unit=°F
